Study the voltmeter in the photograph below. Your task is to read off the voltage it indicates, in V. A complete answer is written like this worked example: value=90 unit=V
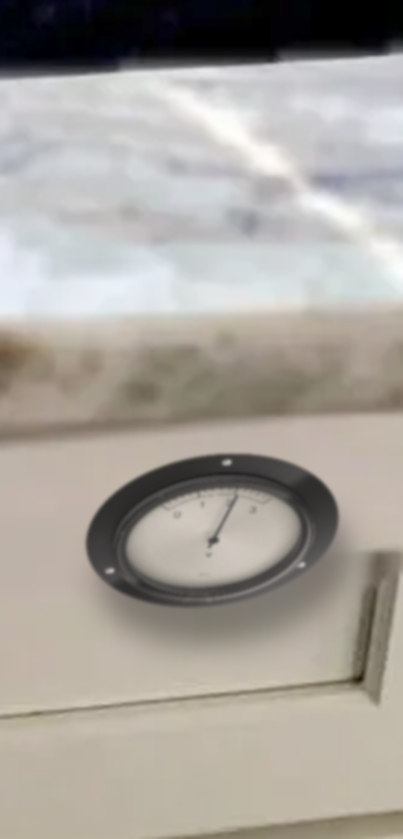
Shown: value=2 unit=V
